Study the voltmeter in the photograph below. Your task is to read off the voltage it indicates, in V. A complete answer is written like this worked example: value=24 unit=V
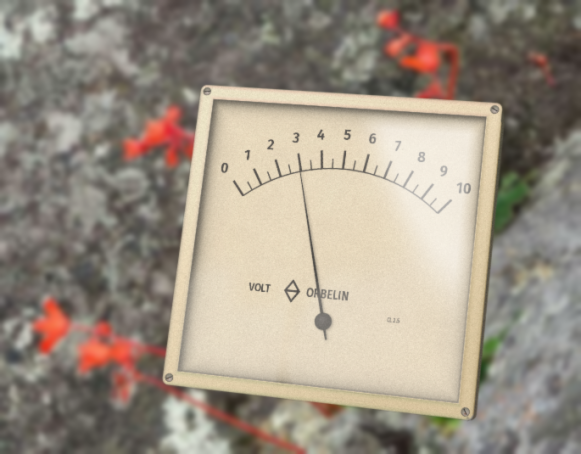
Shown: value=3 unit=V
